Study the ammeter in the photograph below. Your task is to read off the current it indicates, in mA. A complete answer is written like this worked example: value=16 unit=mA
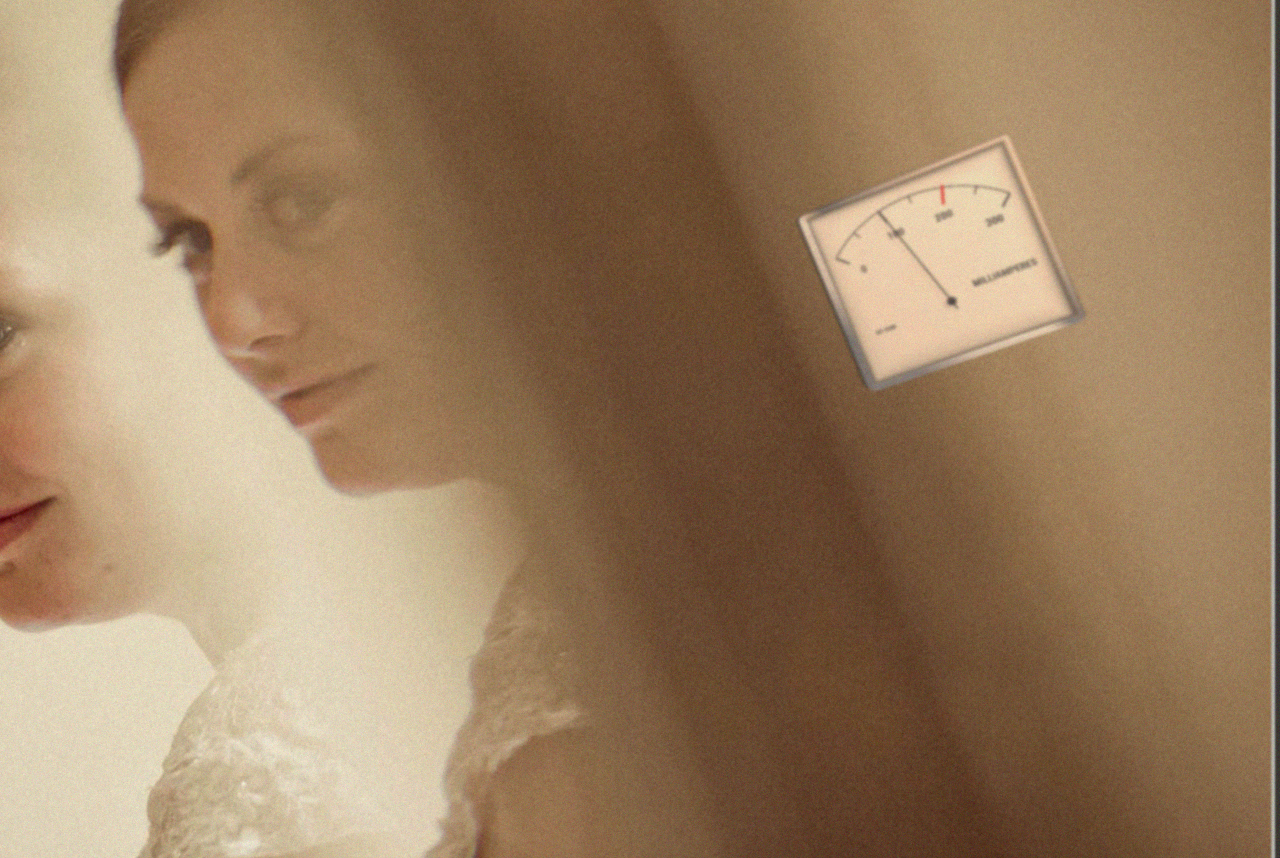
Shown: value=100 unit=mA
